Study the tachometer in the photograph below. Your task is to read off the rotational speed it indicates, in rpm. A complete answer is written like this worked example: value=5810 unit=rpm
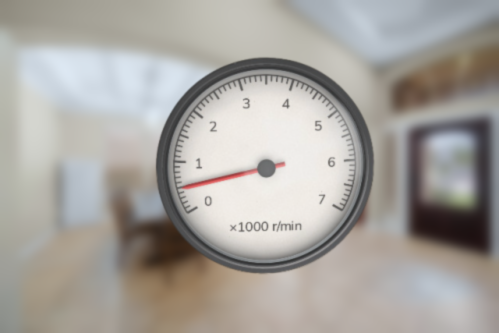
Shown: value=500 unit=rpm
